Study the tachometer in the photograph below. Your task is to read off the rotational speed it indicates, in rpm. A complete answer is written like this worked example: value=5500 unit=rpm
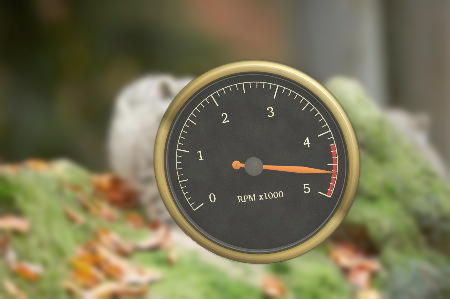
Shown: value=4600 unit=rpm
